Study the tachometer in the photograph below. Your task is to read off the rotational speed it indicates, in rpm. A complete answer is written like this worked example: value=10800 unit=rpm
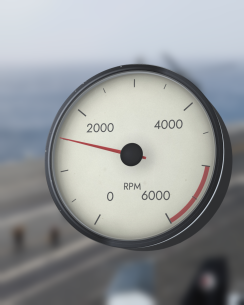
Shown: value=1500 unit=rpm
